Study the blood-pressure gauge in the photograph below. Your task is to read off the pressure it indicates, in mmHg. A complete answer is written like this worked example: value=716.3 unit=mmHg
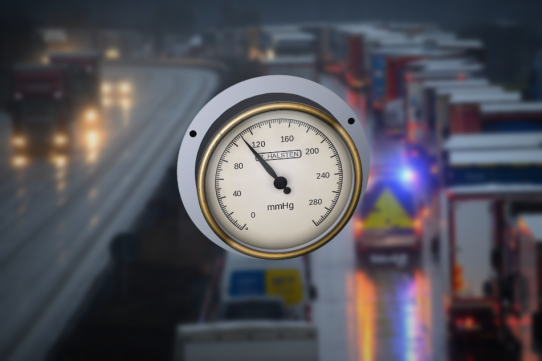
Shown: value=110 unit=mmHg
